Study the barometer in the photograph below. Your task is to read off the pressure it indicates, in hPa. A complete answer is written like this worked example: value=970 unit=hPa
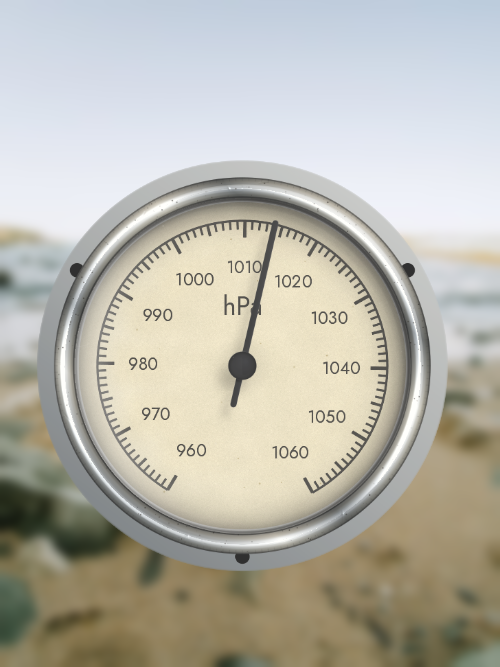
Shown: value=1014 unit=hPa
